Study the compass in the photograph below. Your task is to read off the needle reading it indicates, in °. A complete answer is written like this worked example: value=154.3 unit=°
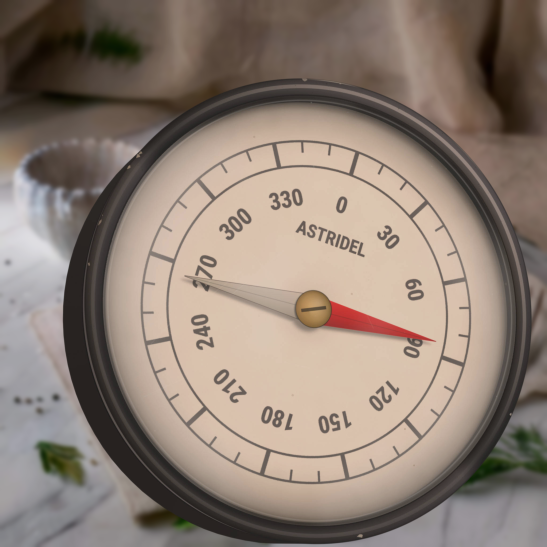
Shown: value=85 unit=°
